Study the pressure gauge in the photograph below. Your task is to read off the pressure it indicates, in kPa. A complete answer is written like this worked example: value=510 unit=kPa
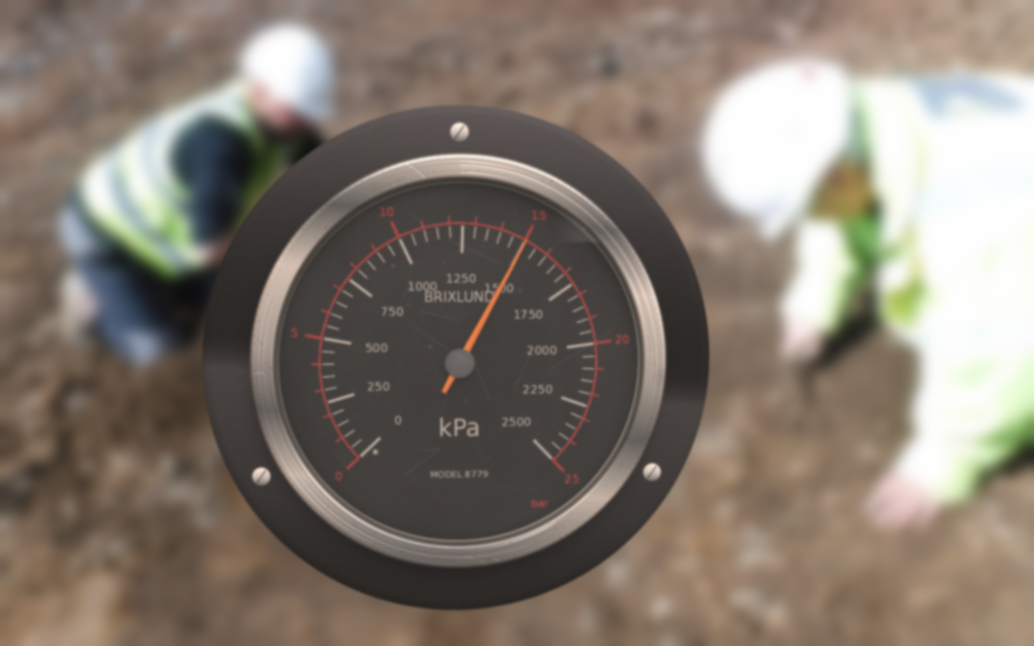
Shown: value=1500 unit=kPa
